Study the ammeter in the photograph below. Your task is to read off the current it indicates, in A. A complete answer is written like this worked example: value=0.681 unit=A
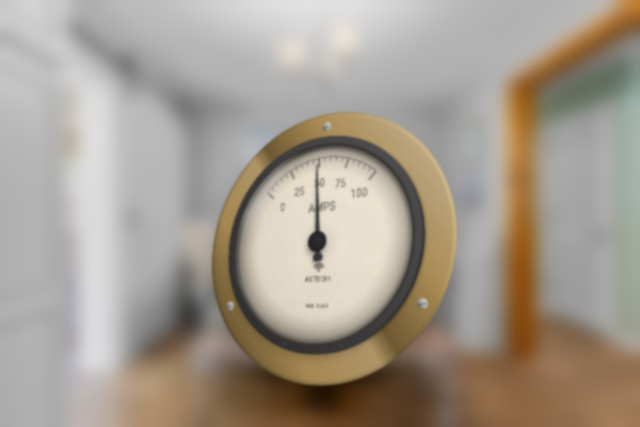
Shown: value=50 unit=A
